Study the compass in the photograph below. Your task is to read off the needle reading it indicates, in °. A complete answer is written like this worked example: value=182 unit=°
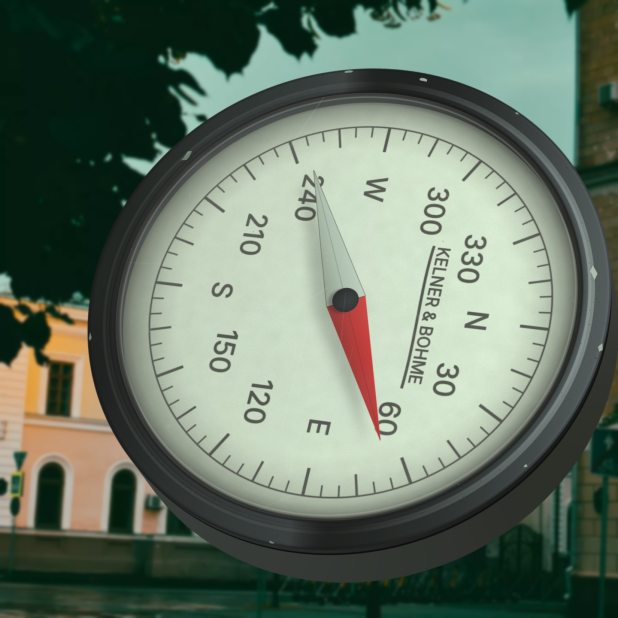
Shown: value=65 unit=°
